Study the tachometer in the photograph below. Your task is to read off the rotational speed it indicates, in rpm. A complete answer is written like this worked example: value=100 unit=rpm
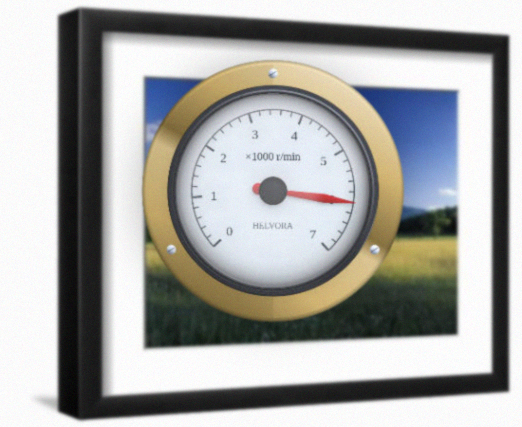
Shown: value=6000 unit=rpm
